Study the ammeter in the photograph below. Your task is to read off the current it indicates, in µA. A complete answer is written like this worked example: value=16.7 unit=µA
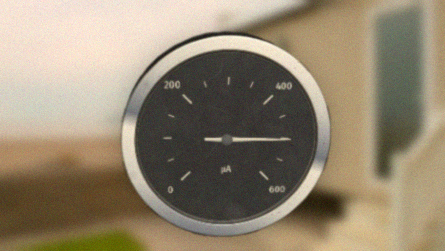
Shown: value=500 unit=µA
